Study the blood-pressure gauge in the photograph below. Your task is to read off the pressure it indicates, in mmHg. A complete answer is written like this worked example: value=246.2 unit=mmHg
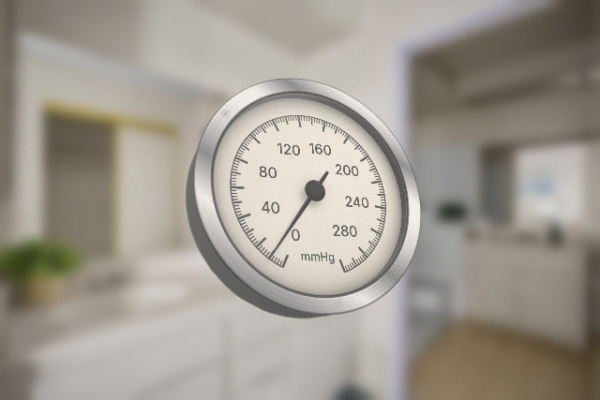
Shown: value=10 unit=mmHg
